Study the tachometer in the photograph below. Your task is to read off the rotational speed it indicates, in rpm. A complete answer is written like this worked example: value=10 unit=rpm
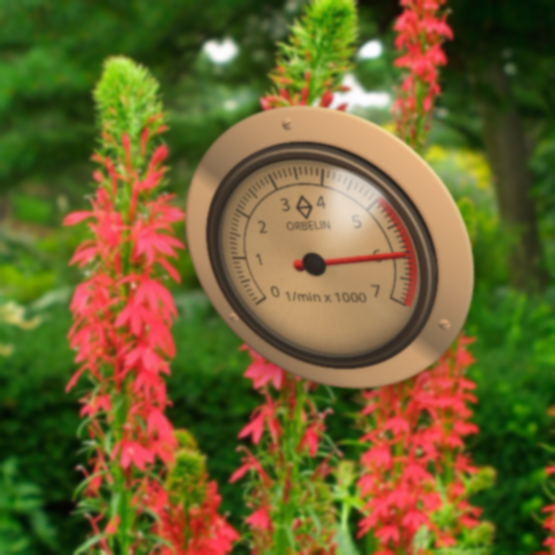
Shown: value=6000 unit=rpm
